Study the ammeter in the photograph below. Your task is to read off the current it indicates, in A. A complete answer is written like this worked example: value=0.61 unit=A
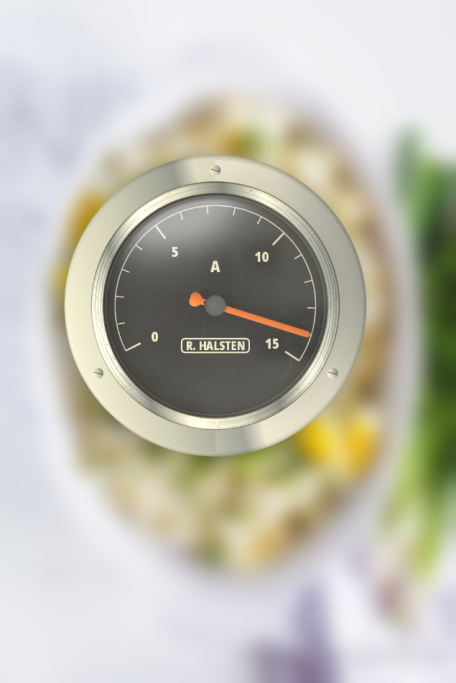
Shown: value=14 unit=A
